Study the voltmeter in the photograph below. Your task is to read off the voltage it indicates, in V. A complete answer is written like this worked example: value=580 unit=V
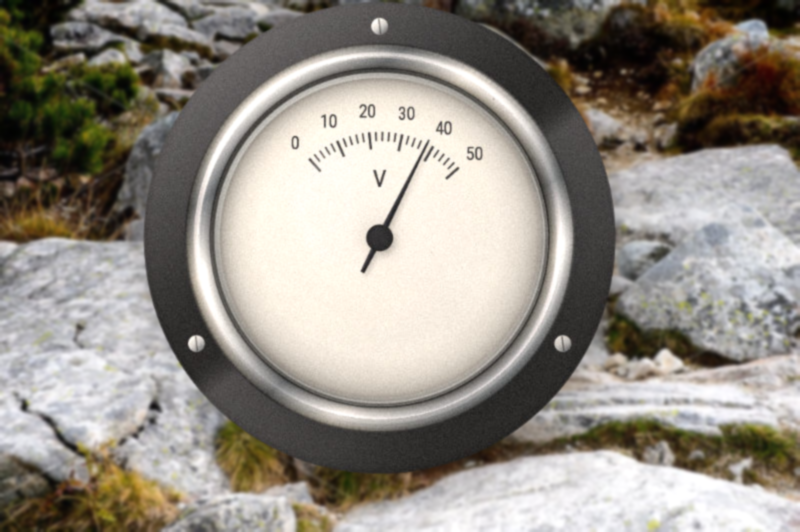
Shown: value=38 unit=V
